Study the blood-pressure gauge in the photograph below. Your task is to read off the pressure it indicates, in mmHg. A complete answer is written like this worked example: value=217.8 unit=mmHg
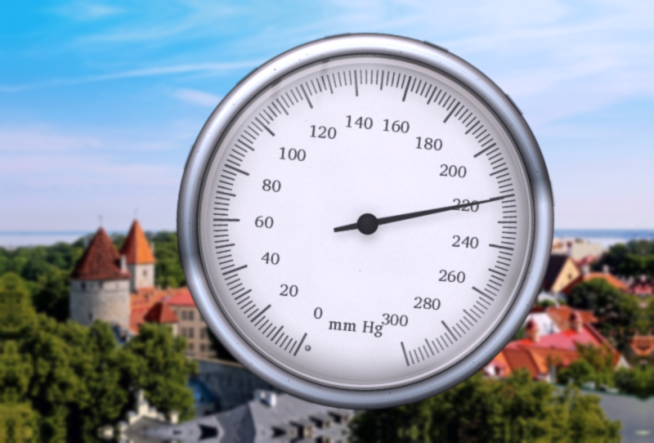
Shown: value=220 unit=mmHg
